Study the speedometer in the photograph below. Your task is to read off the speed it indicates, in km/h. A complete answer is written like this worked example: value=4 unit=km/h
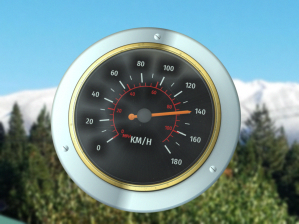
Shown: value=140 unit=km/h
